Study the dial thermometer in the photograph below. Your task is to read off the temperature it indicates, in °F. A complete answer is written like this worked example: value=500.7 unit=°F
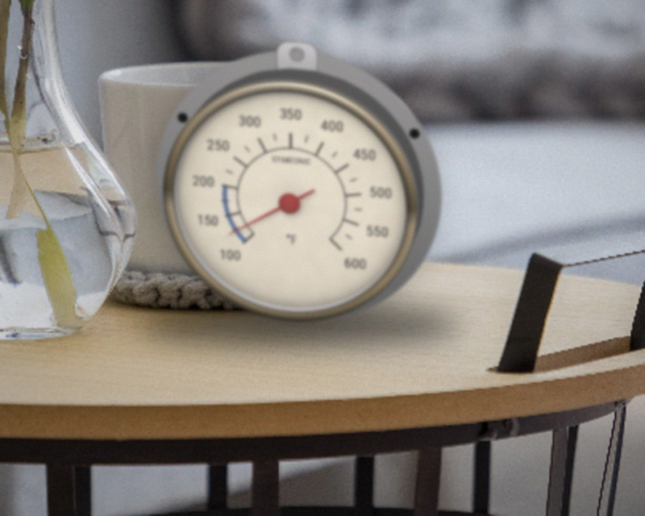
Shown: value=125 unit=°F
